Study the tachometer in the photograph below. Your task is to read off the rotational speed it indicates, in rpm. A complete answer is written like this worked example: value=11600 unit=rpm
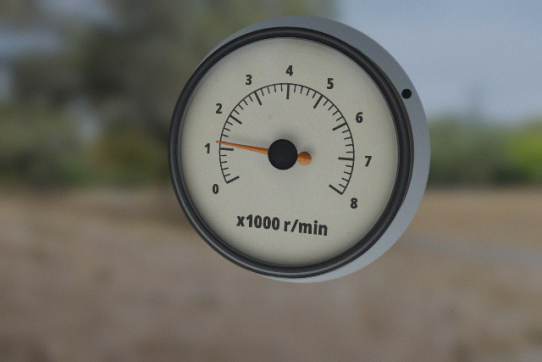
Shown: value=1200 unit=rpm
